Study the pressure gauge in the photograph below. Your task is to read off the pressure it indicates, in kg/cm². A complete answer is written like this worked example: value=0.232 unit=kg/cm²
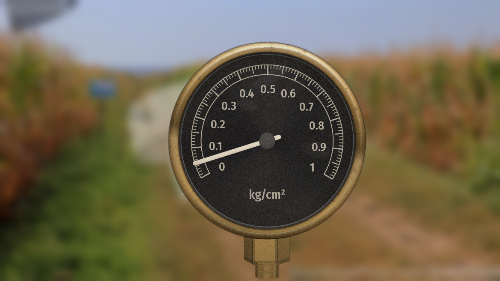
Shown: value=0.05 unit=kg/cm²
